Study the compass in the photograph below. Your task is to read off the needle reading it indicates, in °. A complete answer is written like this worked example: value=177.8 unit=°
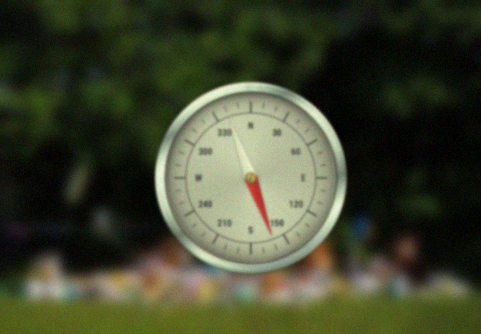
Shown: value=160 unit=°
